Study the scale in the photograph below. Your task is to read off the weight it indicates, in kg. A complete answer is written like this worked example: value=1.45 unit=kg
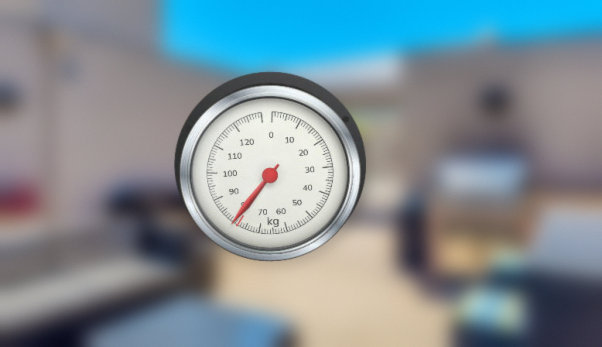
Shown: value=80 unit=kg
